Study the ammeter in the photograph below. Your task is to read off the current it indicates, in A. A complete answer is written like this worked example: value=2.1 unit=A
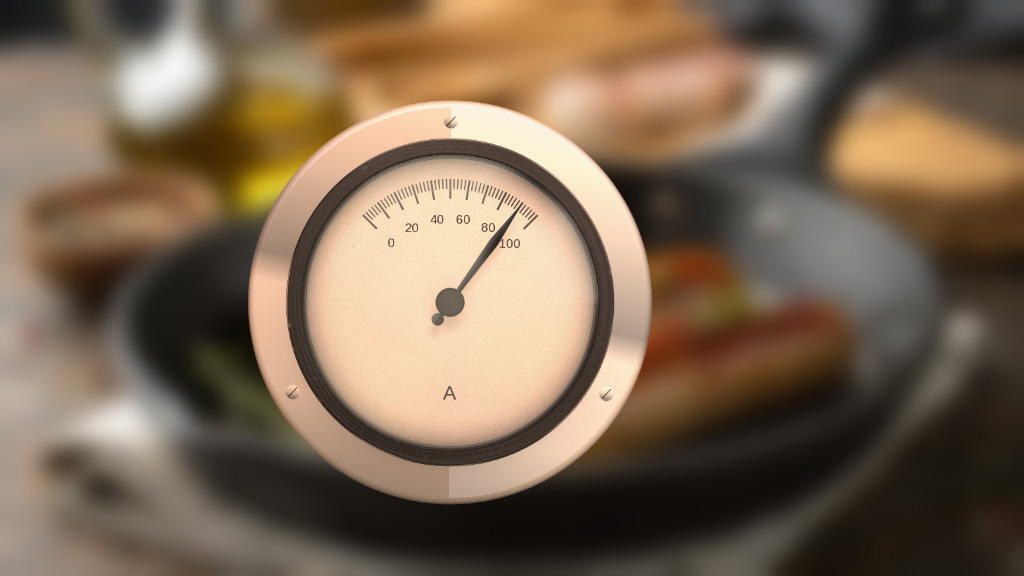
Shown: value=90 unit=A
